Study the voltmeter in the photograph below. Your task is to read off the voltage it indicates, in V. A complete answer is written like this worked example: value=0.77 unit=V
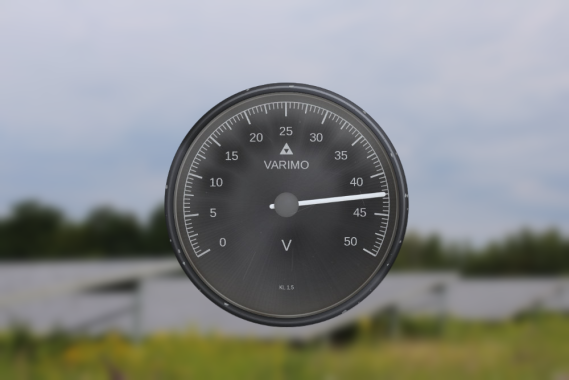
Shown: value=42.5 unit=V
